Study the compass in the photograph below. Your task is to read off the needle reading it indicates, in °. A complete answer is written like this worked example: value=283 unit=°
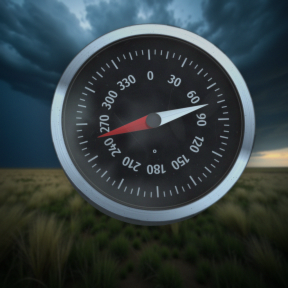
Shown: value=255 unit=°
